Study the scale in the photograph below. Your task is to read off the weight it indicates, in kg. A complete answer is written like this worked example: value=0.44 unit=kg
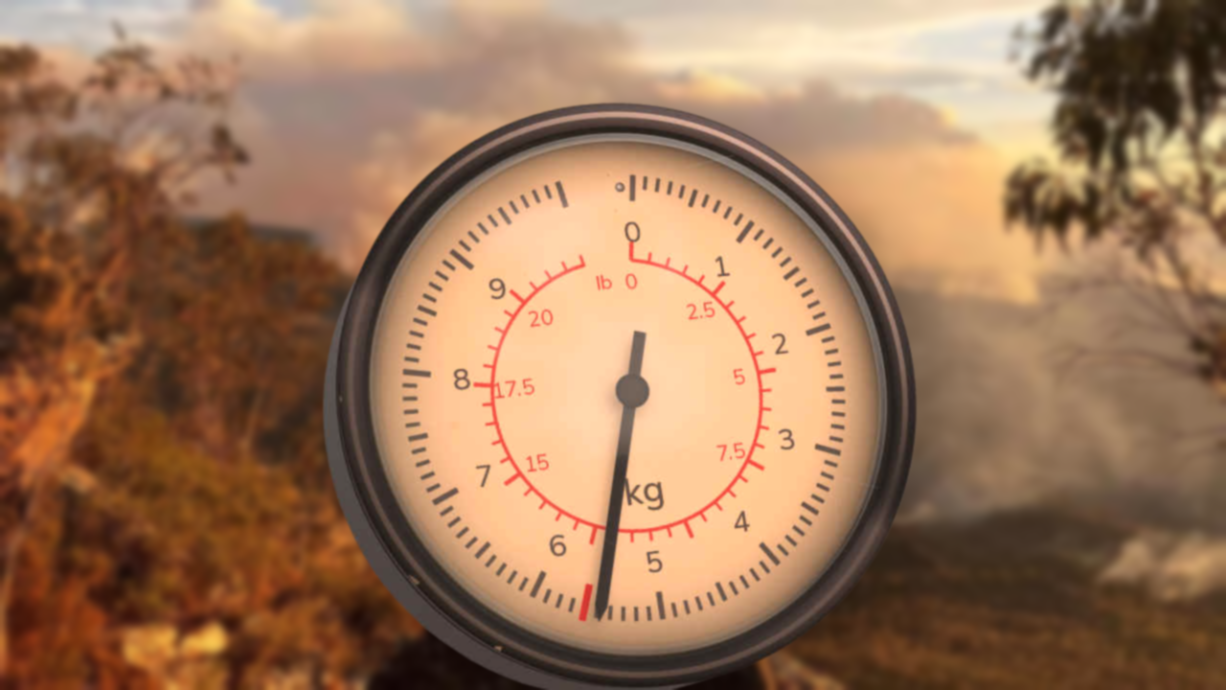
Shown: value=5.5 unit=kg
